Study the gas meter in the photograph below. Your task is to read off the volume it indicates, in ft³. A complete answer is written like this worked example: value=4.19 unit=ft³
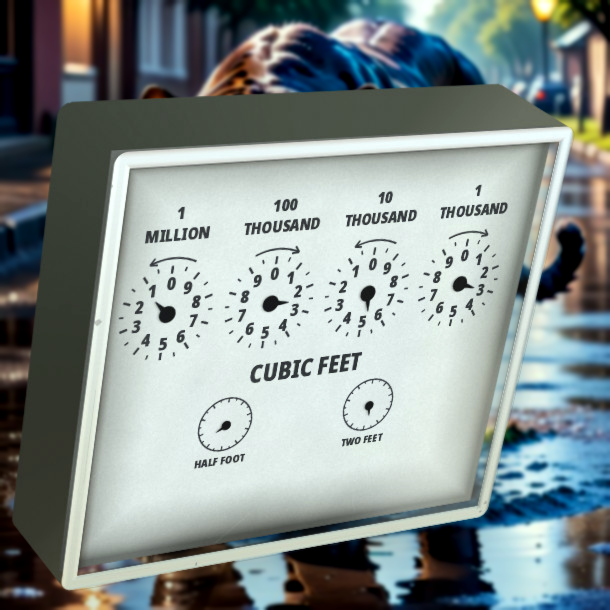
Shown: value=125300 unit=ft³
